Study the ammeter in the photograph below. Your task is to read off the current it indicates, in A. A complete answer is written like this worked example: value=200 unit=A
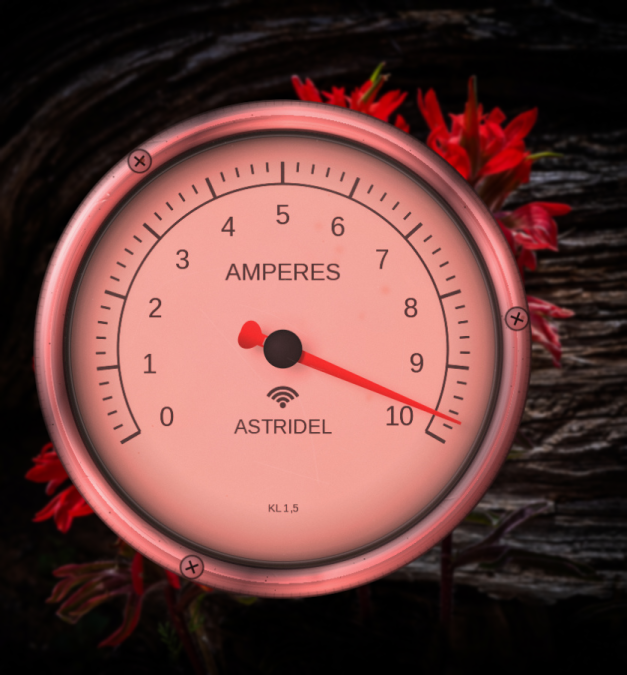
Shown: value=9.7 unit=A
